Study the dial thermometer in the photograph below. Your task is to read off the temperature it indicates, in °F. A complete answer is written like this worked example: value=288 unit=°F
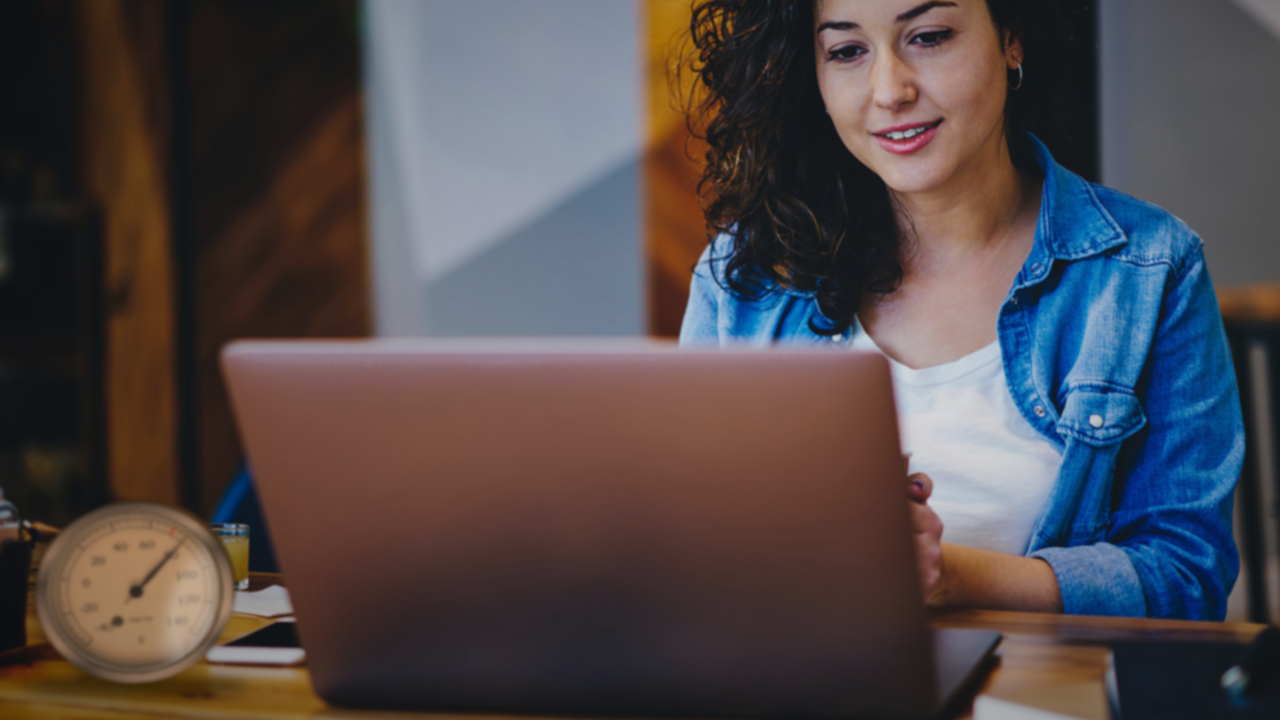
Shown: value=80 unit=°F
